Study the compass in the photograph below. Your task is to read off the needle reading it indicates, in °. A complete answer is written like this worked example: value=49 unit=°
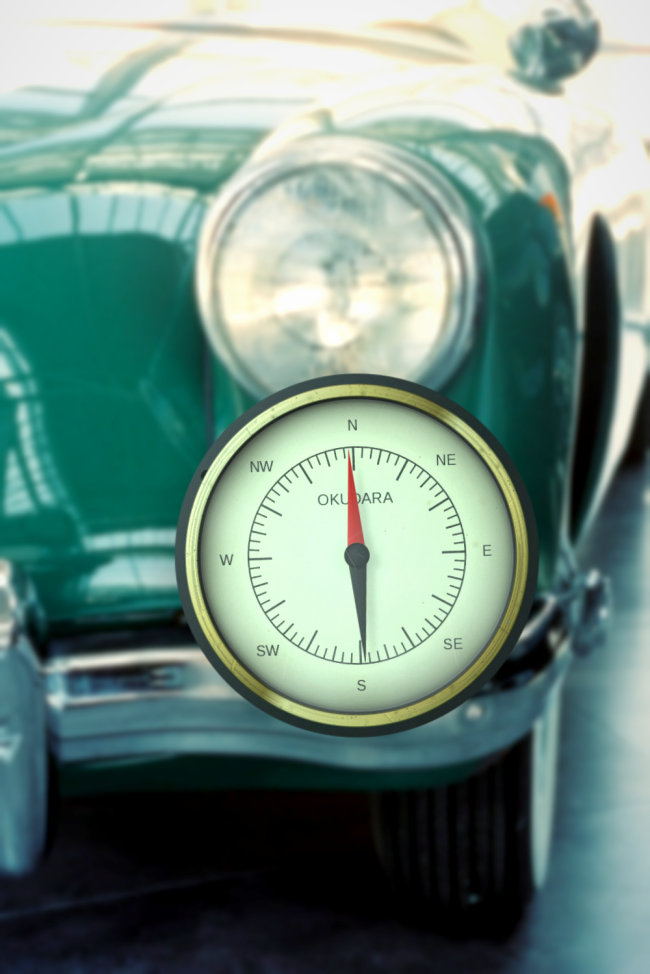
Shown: value=357.5 unit=°
